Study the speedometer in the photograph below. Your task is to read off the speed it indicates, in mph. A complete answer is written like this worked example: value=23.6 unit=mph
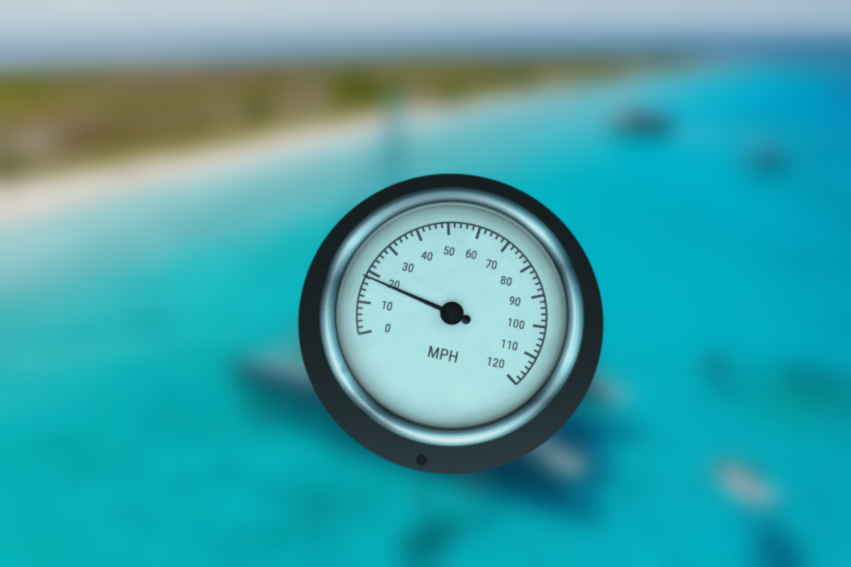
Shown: value=18 unit=mph
